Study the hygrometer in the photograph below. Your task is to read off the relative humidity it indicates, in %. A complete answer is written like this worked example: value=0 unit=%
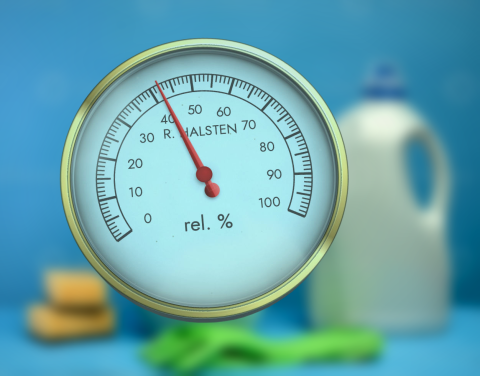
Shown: value=42 unit=%
